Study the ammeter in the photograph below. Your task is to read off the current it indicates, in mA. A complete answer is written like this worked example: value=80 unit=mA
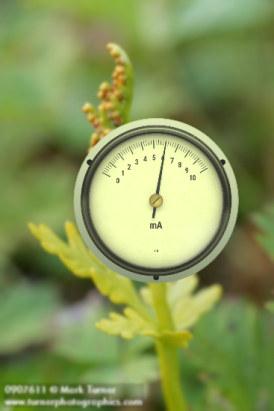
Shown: value=6 unit=mA
